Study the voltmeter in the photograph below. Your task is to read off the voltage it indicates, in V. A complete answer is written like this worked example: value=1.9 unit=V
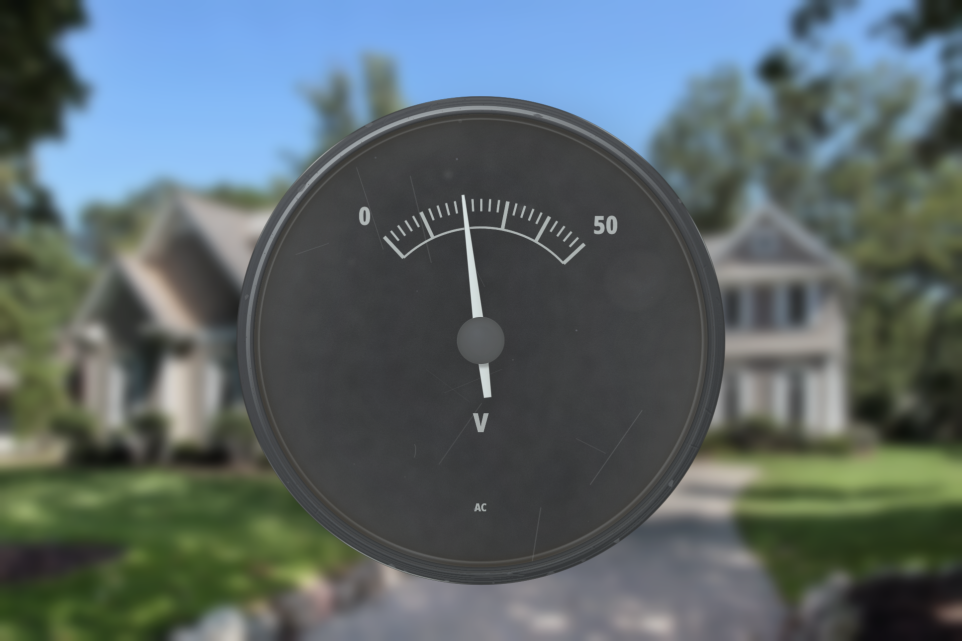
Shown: value=20 unit=V
